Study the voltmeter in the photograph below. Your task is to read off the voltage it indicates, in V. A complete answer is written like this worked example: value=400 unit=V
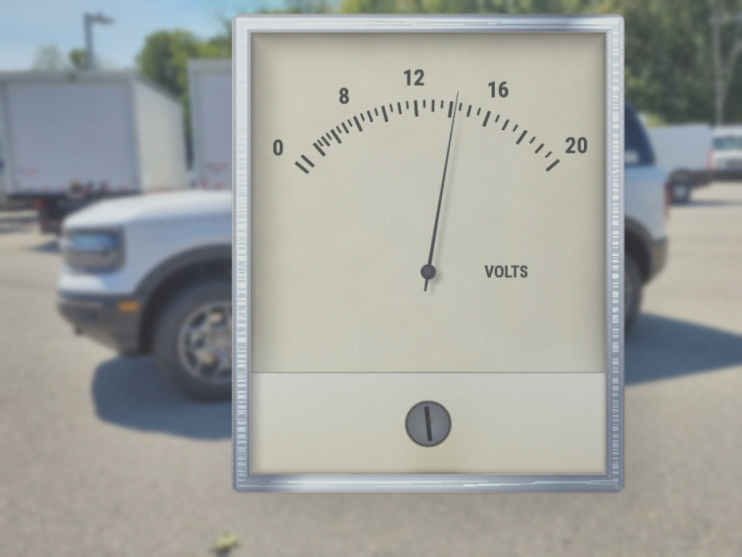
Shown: value=14.25 unit=V
